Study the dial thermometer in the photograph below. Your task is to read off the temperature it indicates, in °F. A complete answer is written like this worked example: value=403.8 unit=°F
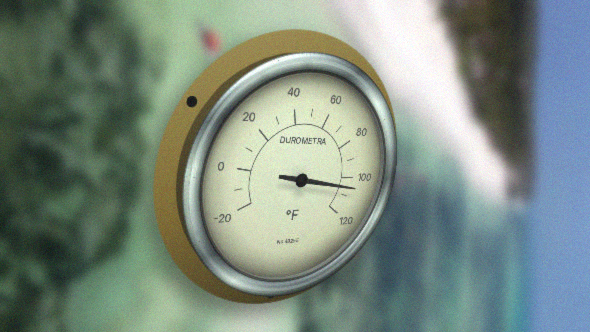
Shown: value=105 unit=°F
